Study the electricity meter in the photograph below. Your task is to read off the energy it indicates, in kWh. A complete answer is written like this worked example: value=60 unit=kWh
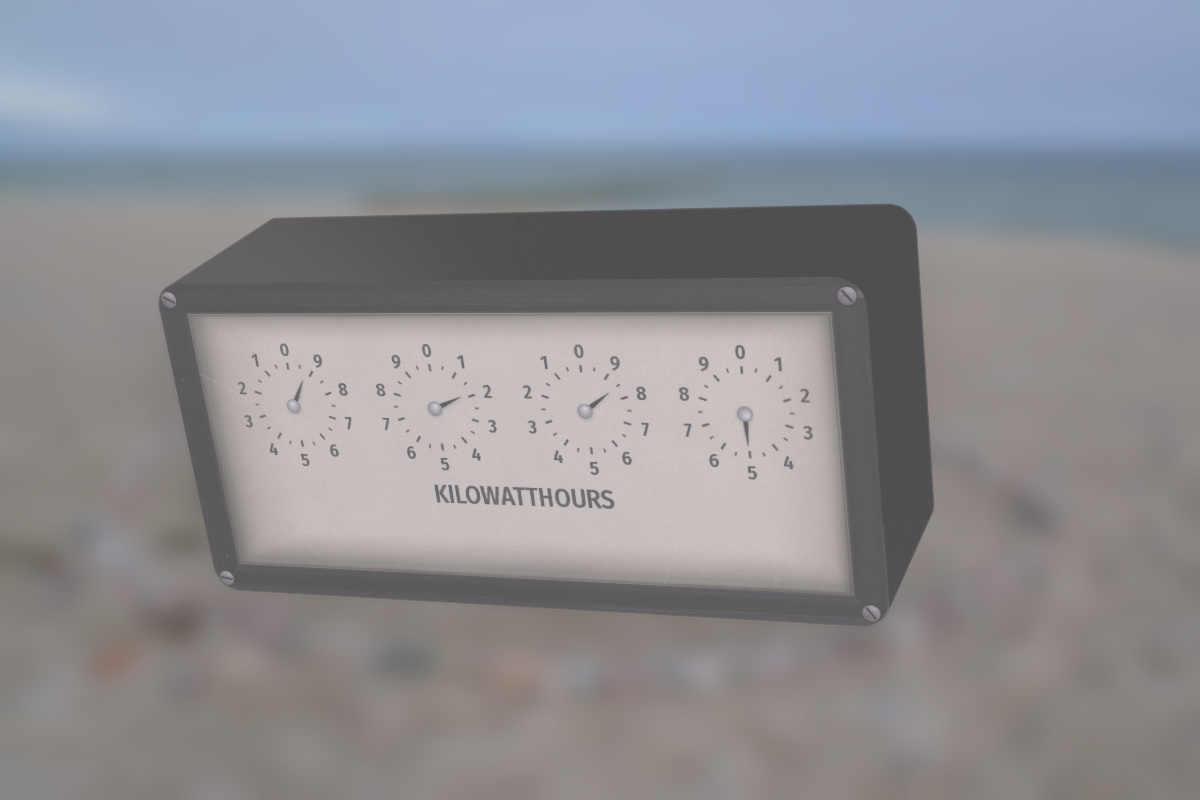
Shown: value=9185 unit=kWh
